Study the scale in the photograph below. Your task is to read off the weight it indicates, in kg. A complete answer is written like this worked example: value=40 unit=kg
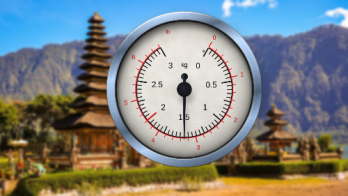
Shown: value=1.5 unit=kg
